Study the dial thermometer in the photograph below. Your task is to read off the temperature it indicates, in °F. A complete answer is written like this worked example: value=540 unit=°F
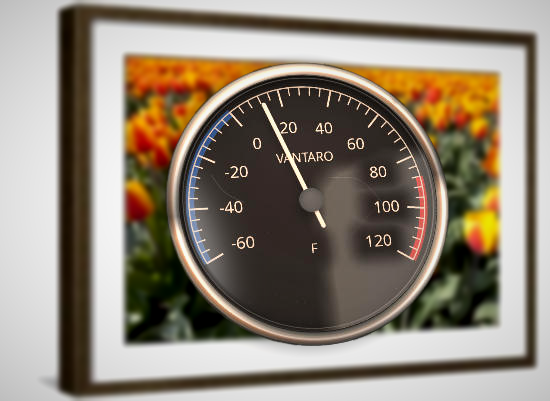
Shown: value=12 unit=°F
